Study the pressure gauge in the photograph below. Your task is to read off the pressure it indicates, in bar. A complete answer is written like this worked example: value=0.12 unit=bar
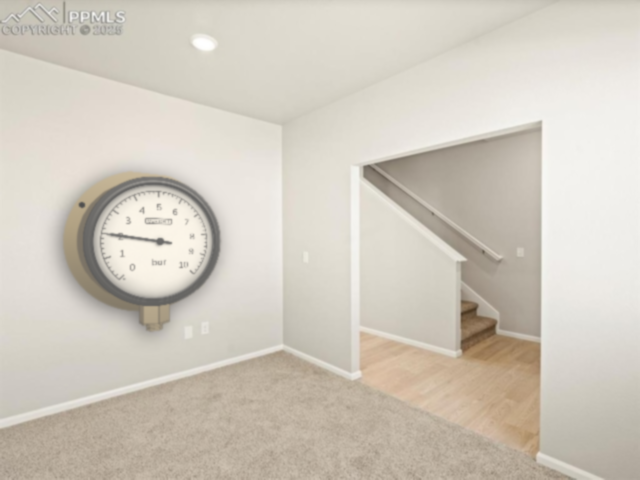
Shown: value=2 unit=bar
